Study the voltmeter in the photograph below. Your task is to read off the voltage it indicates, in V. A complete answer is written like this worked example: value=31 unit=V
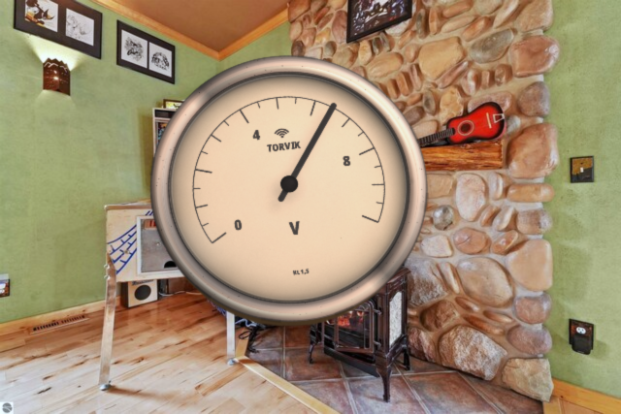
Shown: value=6.5 unit=V
